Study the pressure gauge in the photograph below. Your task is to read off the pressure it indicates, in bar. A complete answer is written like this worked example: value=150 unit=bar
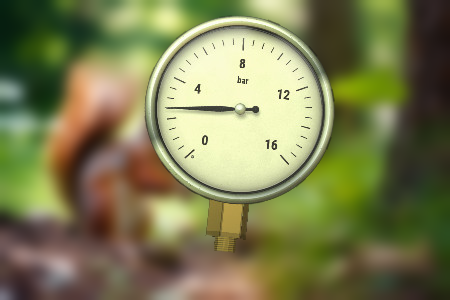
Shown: value=2.5 unit=bar
